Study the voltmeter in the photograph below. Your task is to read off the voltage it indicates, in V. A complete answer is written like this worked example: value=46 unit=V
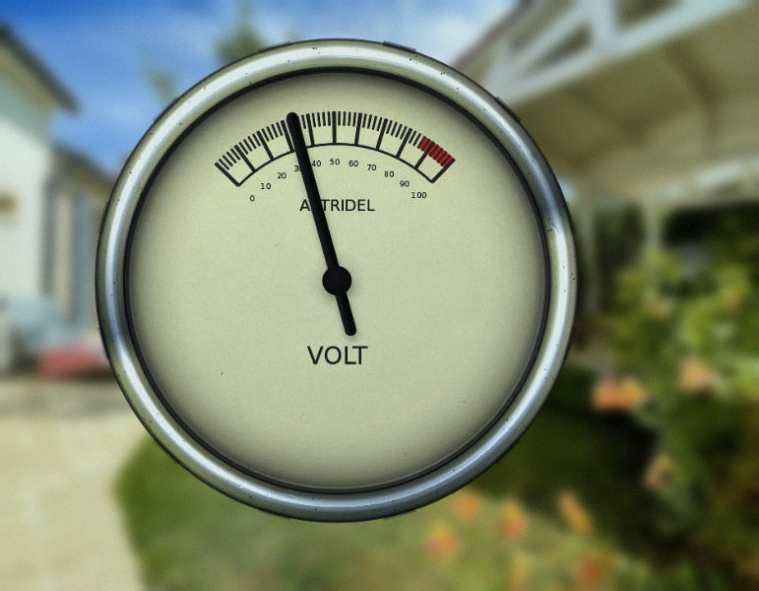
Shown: value=34 unit=V
